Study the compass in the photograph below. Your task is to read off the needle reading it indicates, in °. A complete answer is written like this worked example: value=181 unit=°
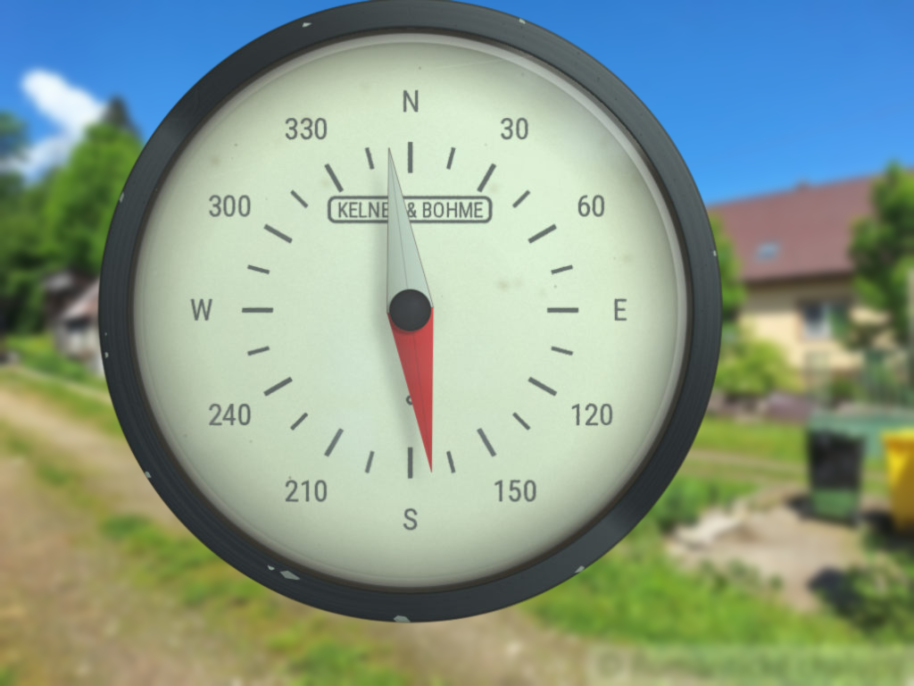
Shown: value=172.5 unit=°
